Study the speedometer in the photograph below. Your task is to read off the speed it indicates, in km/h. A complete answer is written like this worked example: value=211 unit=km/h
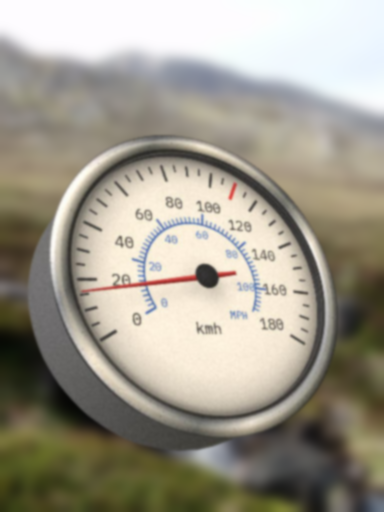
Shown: value=15 unit=km/h
